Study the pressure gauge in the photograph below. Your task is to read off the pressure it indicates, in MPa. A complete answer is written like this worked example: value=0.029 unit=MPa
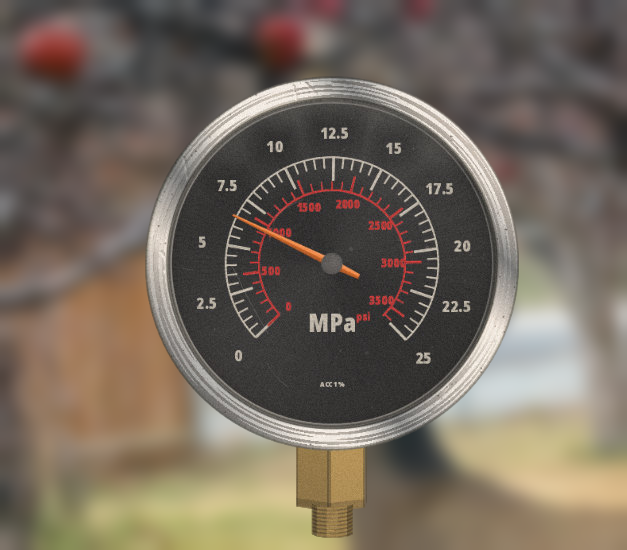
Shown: value=6.5 unit=MPa
